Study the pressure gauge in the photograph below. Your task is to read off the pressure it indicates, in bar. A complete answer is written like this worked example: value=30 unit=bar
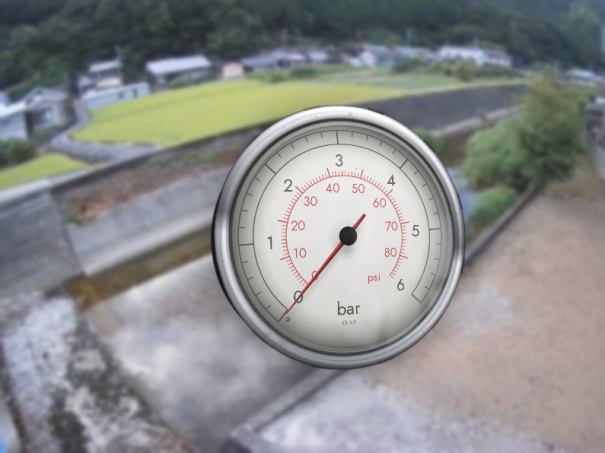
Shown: value=0 unit=bar
